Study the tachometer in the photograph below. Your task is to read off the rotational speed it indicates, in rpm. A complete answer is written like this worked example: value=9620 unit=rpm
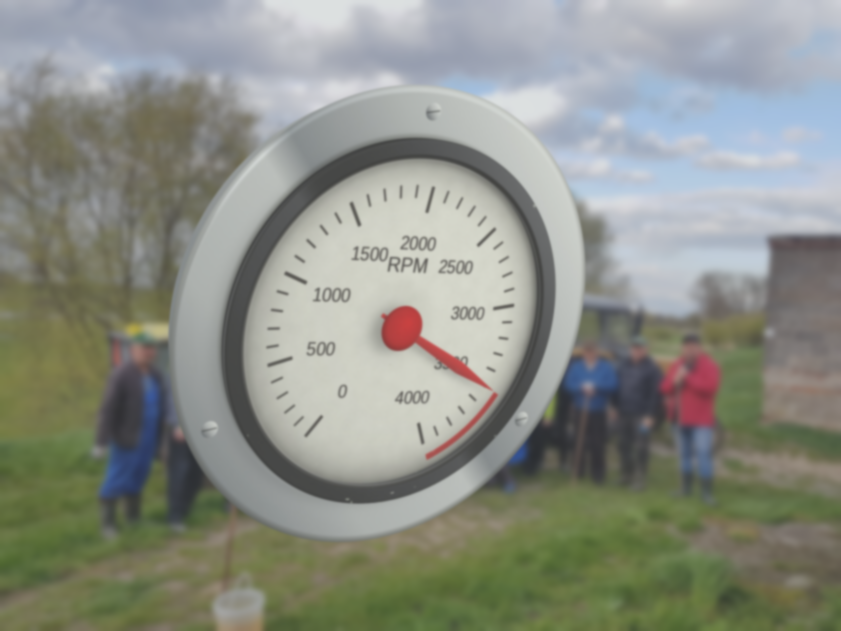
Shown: value=3500 unit=rpm
